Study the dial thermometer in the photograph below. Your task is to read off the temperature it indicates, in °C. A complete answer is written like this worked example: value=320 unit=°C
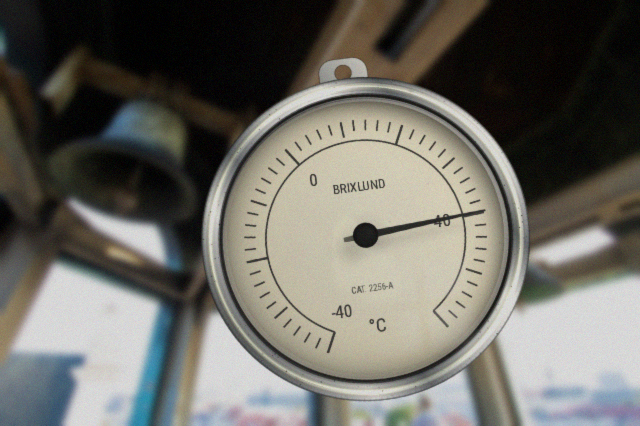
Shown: value=40 unit=°C
